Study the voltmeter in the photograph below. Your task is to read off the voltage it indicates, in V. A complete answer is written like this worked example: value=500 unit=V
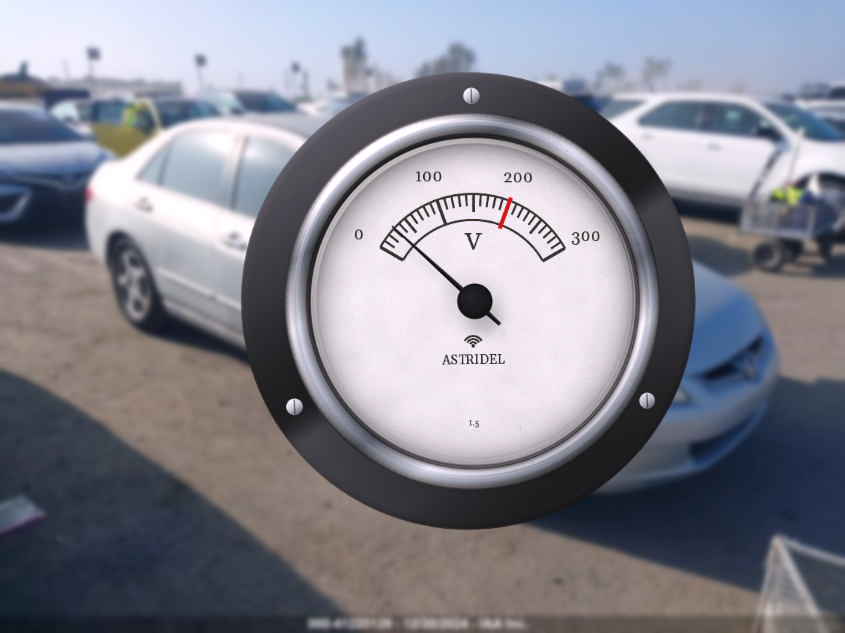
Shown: value=30 unit=V
